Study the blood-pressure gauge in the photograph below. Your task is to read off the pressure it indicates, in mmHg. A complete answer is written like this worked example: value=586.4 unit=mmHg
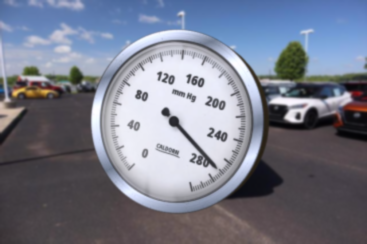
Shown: value=270 unit=mmHg
